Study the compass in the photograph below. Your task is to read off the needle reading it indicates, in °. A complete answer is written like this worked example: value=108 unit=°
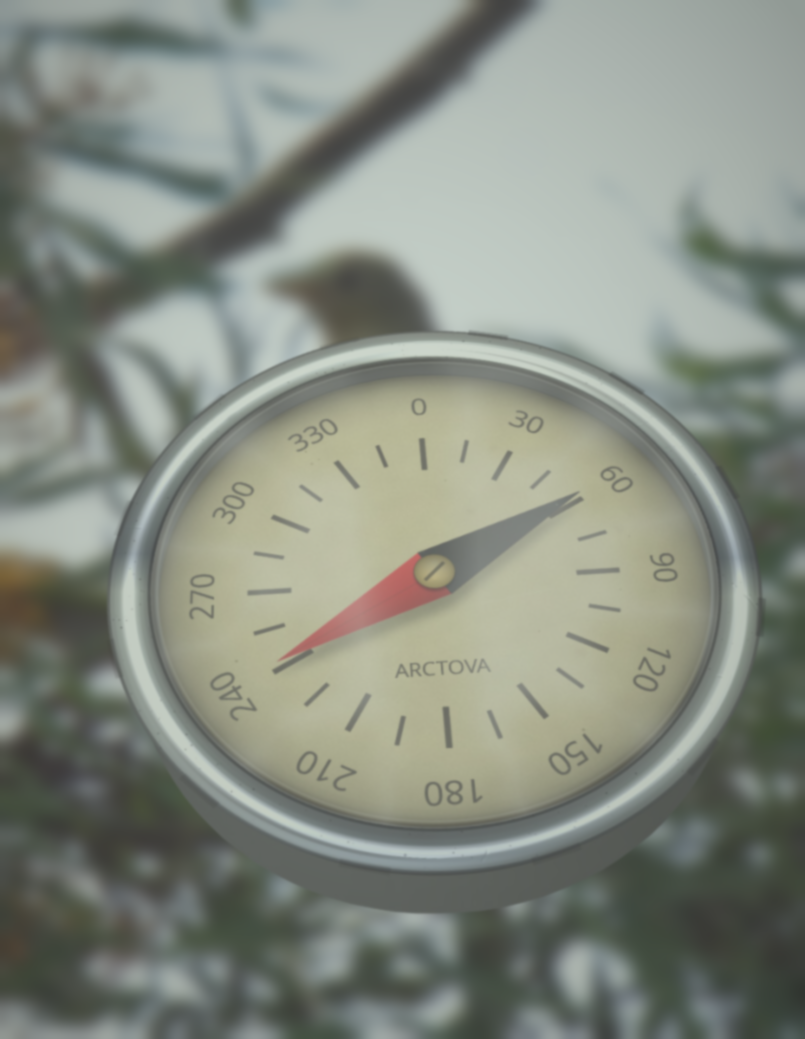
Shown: value=240 unit=°
